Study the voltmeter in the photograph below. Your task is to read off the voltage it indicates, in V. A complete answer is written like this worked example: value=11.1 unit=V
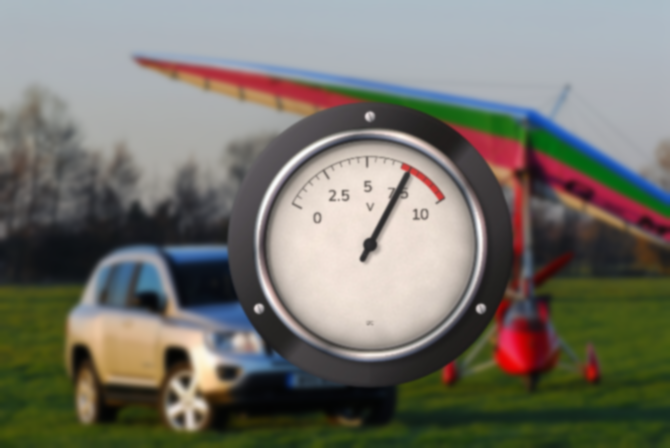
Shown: value=7.5 unit=V
